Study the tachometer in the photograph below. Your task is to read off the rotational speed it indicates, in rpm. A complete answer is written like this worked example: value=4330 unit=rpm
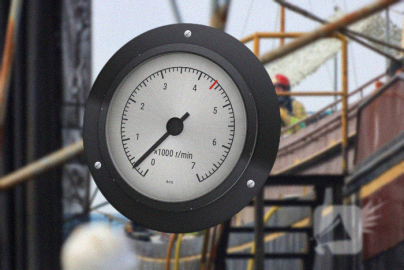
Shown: value=300 unit=rpm
